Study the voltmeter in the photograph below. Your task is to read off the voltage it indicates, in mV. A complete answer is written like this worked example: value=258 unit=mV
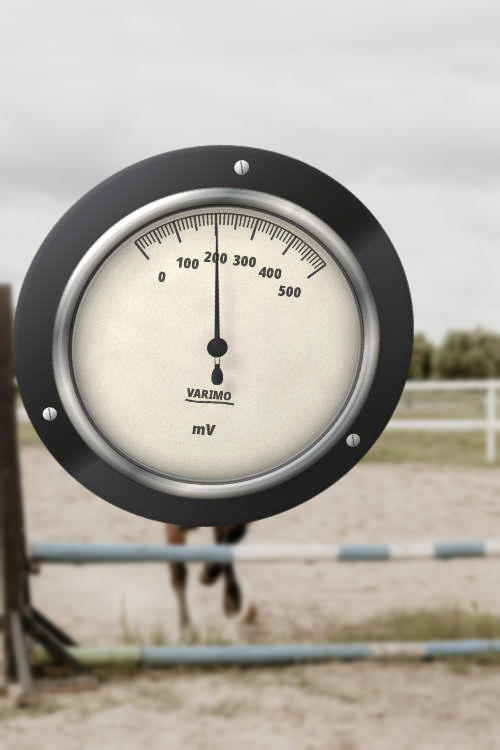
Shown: value=200 unit=mV
